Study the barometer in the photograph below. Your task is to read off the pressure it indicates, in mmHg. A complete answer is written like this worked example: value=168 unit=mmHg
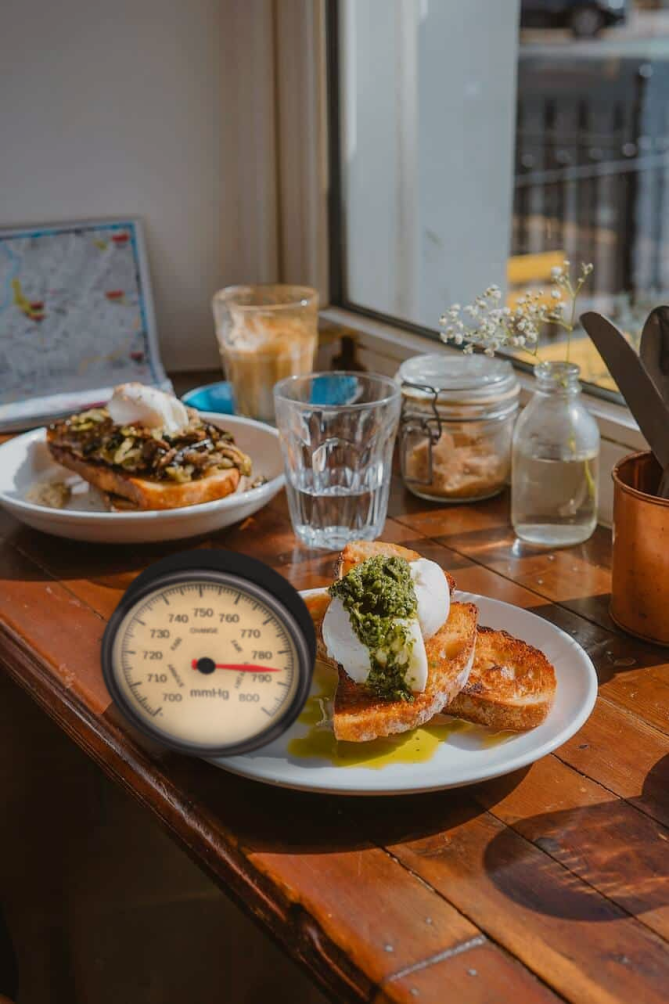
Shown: value=785 unit=mmHg
